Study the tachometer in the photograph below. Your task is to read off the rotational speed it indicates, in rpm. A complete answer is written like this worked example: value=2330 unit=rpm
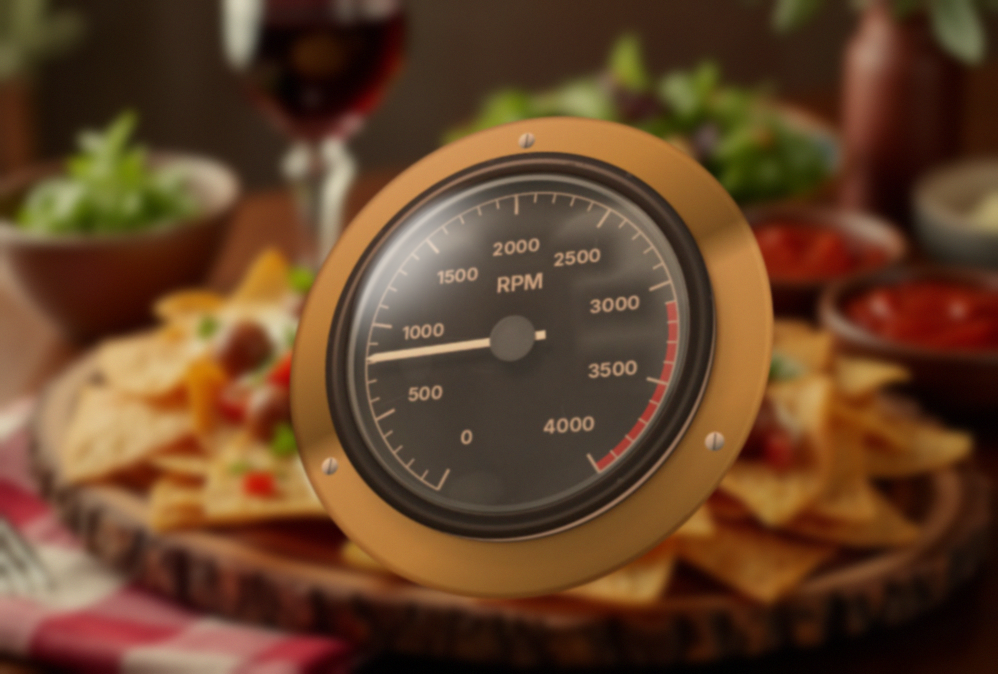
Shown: value=800 unit=rpm
